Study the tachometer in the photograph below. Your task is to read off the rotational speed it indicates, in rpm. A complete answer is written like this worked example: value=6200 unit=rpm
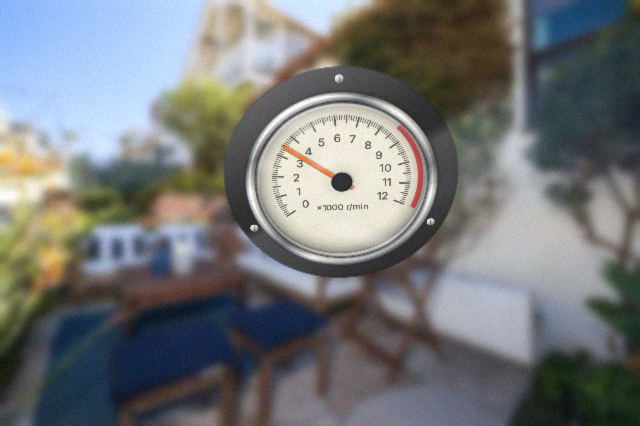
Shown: value=3500 unit=rpm
